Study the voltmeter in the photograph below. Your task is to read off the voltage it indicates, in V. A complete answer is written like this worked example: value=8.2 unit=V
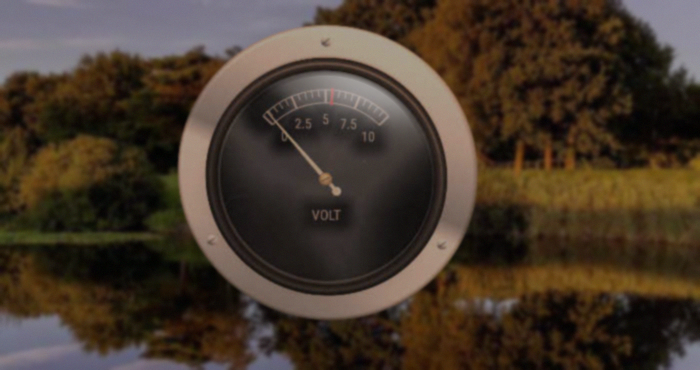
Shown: value=0.5 unit=V
